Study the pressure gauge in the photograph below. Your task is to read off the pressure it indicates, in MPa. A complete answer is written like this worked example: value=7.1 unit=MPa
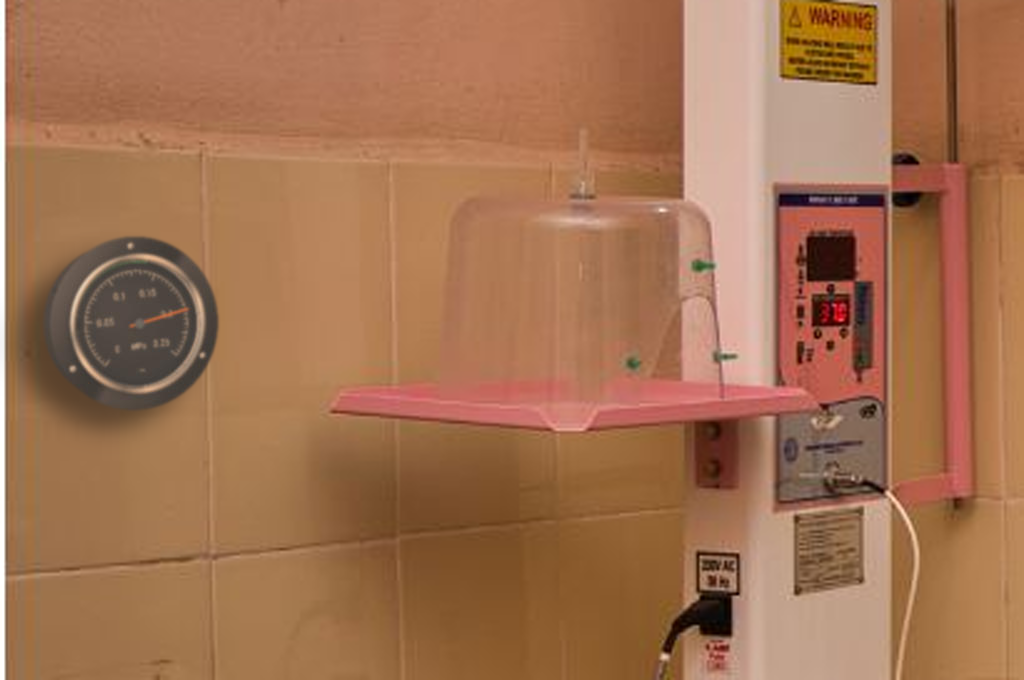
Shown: value=0.2 unit=MPa
